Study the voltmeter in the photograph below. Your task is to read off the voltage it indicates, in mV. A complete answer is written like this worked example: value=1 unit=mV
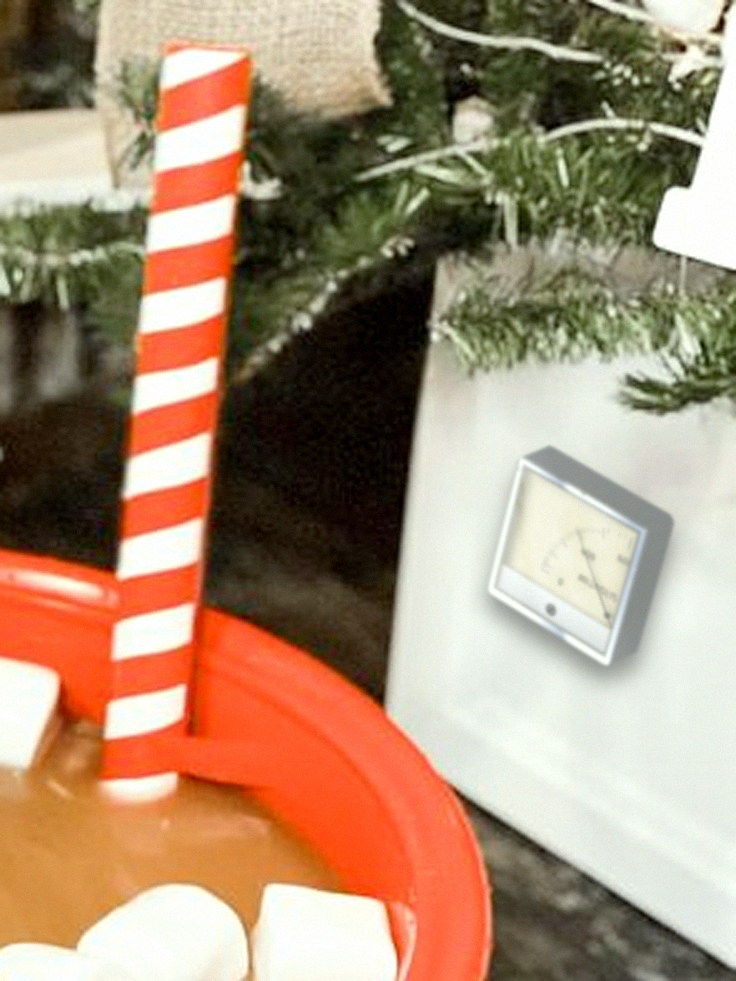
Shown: value=400 unit=mV
